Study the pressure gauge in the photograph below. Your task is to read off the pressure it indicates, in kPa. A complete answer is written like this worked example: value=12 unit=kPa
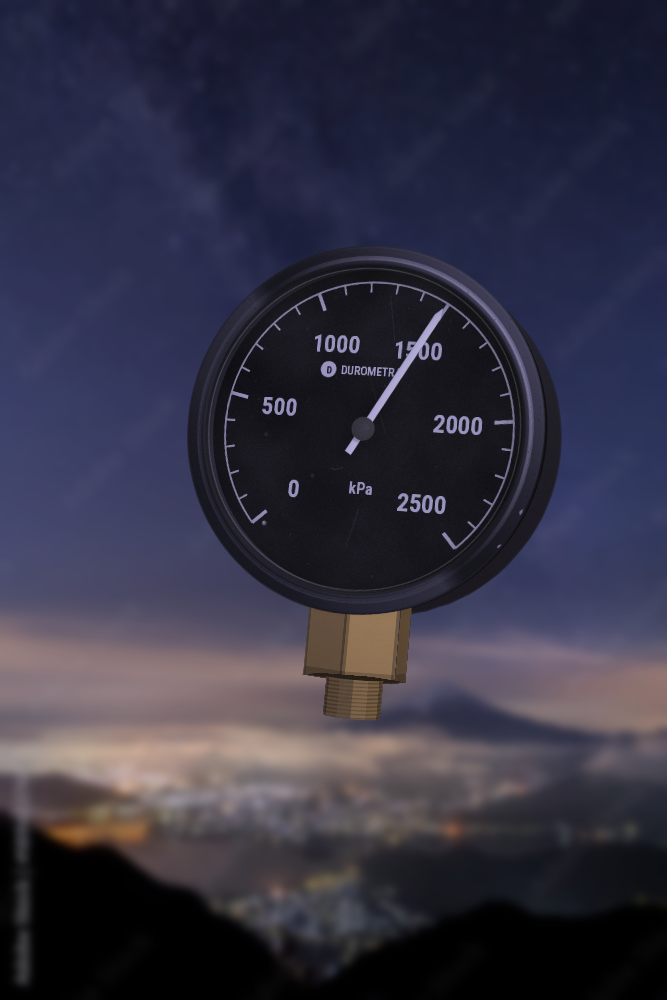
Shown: value=1500 unit=kPa
